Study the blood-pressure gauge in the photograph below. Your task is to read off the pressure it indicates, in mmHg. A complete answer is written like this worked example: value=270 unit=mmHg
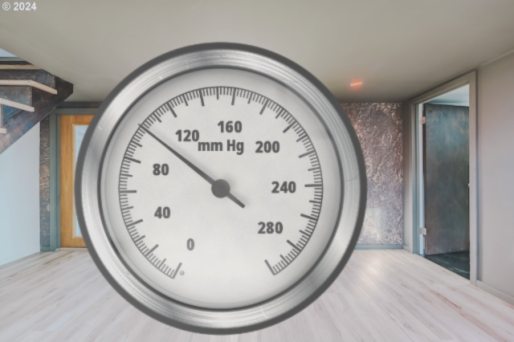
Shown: value=100 unit=mmHg
